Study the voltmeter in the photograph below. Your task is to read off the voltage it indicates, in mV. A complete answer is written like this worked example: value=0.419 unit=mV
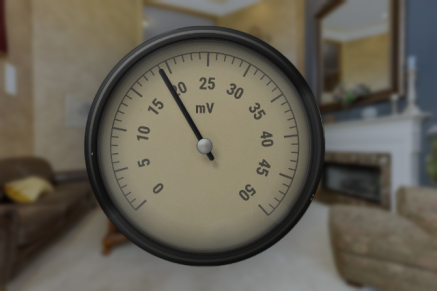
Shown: value=19 unit=mV
